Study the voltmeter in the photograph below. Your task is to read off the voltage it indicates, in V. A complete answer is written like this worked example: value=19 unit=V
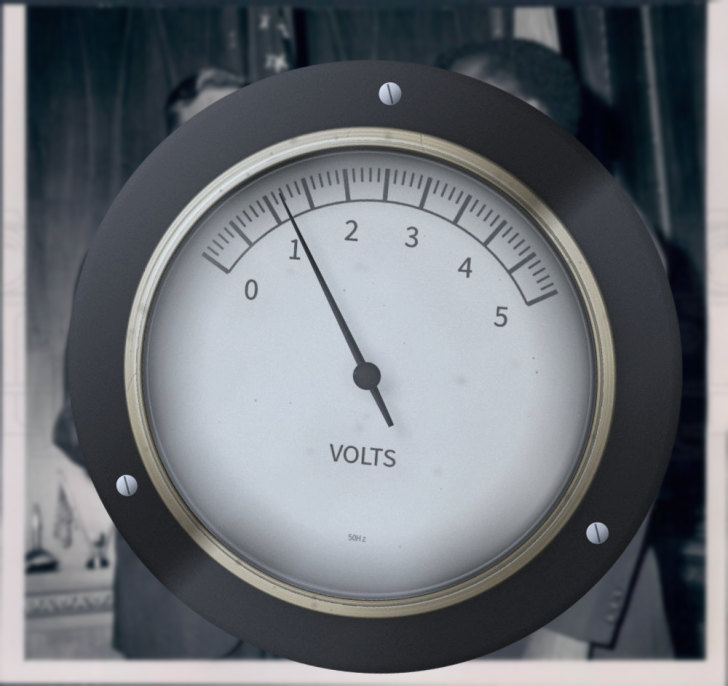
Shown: value=1.2 unit=V
